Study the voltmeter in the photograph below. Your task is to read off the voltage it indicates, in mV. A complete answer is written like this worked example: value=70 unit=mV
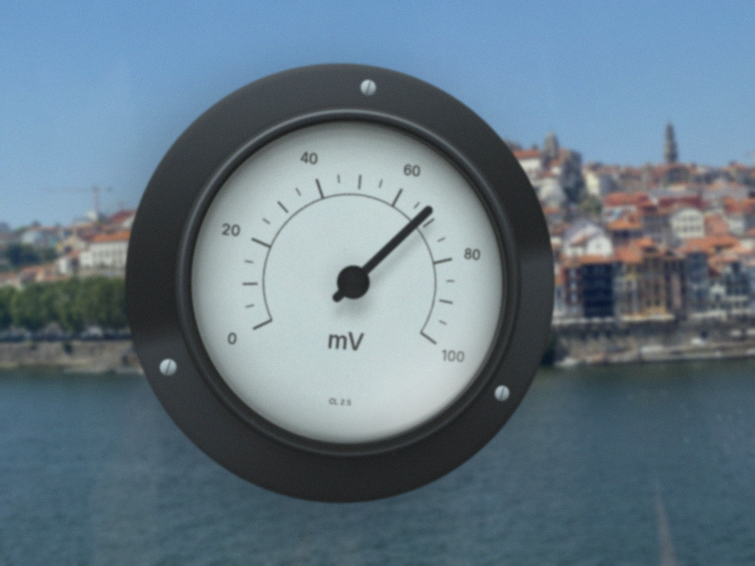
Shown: value=67.5 unit=mV
